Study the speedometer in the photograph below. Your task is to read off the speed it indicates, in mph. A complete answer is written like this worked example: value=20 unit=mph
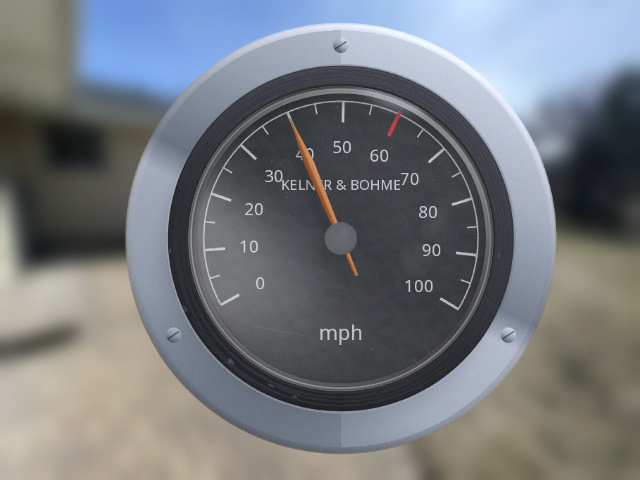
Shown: value=40 unit=mph
